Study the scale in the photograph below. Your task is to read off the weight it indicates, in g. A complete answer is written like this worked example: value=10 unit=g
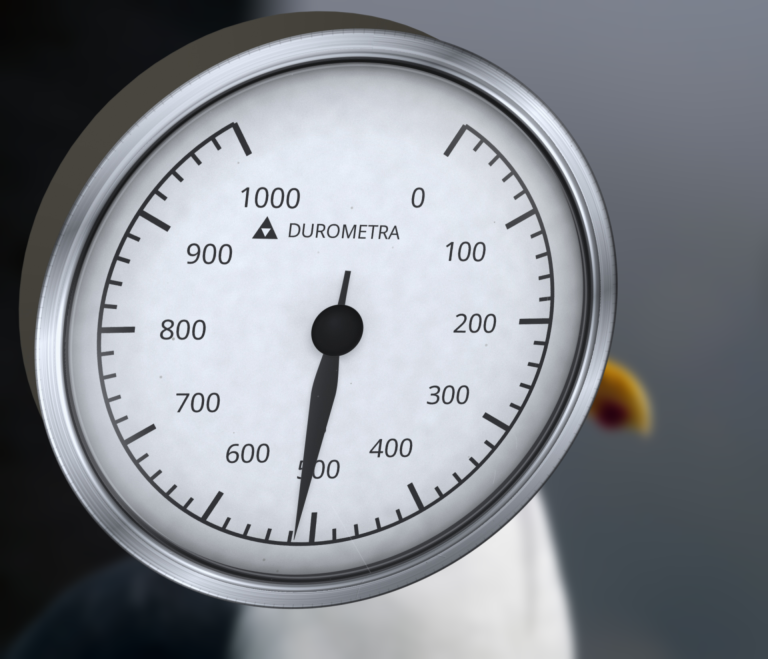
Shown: value=520 unit=g
